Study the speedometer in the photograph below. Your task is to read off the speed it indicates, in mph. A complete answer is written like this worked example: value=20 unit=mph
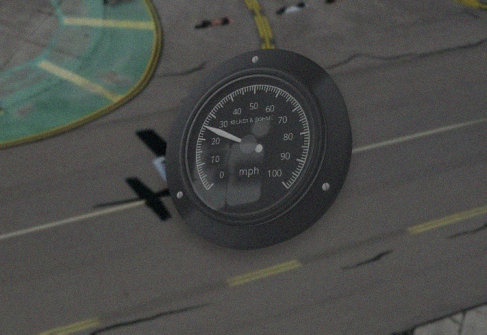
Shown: value=25 unit=mph
